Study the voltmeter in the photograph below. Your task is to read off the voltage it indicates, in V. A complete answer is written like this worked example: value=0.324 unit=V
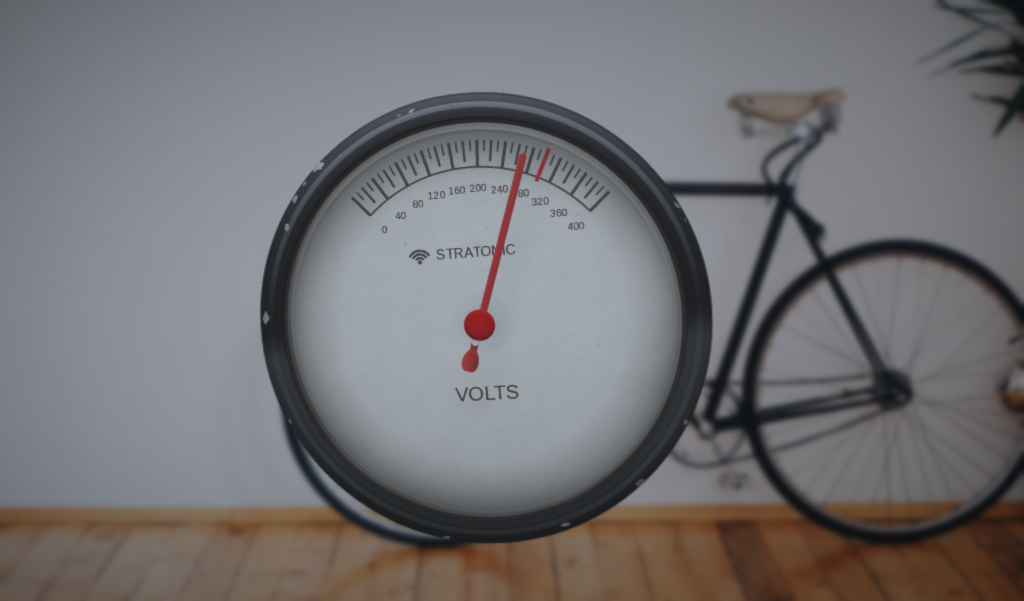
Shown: value=270 unit=V
